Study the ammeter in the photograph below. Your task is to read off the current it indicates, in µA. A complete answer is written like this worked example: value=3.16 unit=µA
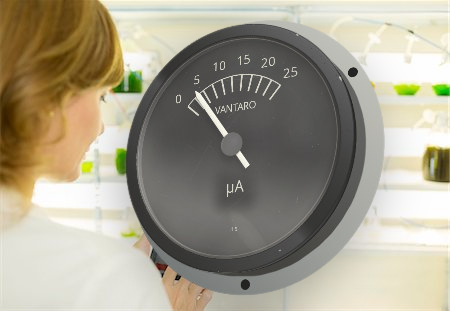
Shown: value=3.75 unit=µA
